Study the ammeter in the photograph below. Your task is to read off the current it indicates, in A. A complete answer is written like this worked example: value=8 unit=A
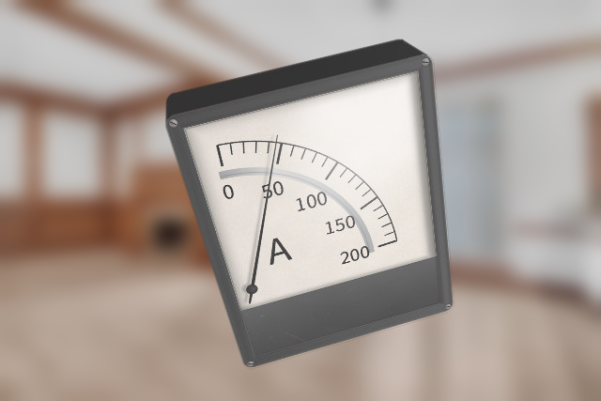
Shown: value=45 unit=A
